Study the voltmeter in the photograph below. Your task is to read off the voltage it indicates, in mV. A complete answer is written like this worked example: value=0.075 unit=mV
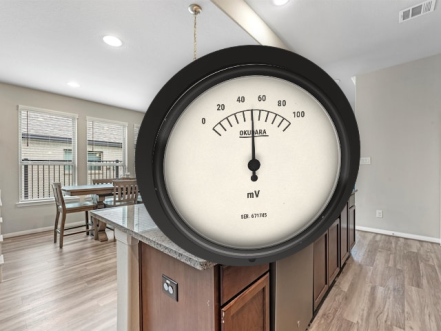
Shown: value=50 unit=mV
